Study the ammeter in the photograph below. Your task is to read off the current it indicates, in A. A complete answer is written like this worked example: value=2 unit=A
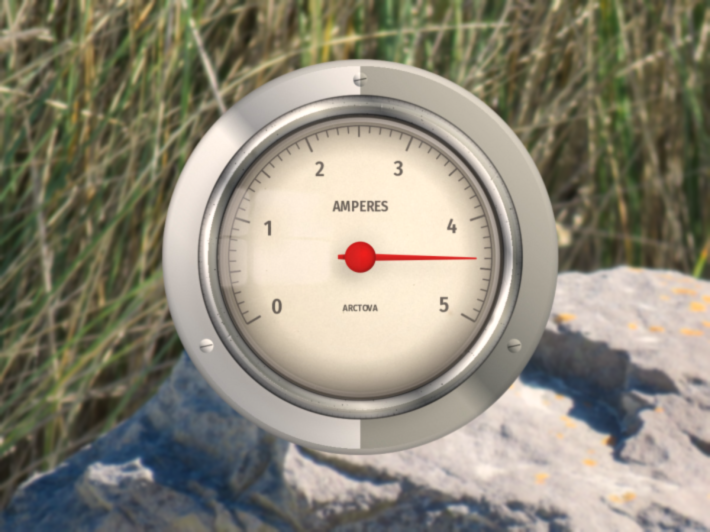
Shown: value=4.4 unit=A
